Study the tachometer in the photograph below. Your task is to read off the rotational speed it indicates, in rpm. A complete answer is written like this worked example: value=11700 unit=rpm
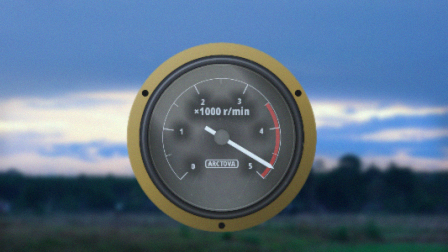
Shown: value=4750 unit=rpm
